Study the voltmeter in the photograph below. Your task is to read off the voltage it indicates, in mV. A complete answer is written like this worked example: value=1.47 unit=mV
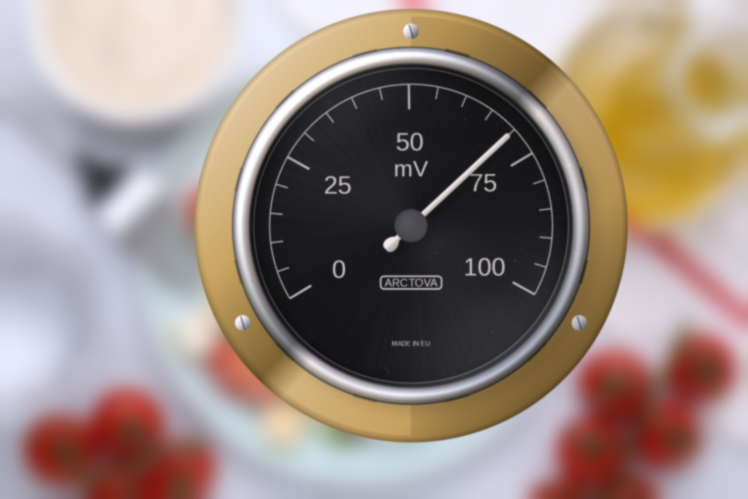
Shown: value=70 unit=mV
